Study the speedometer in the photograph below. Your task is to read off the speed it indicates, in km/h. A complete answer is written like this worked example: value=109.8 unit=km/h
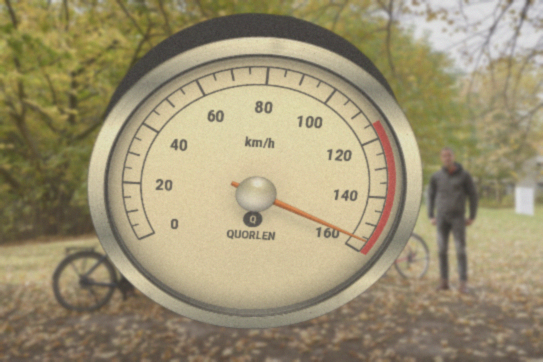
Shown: value=155 unit=km/h
